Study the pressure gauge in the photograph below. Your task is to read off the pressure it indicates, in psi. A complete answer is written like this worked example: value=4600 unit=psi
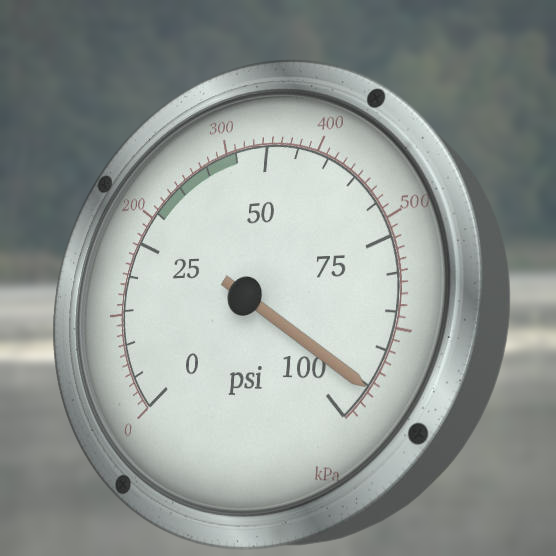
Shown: value=95 unit=psi
